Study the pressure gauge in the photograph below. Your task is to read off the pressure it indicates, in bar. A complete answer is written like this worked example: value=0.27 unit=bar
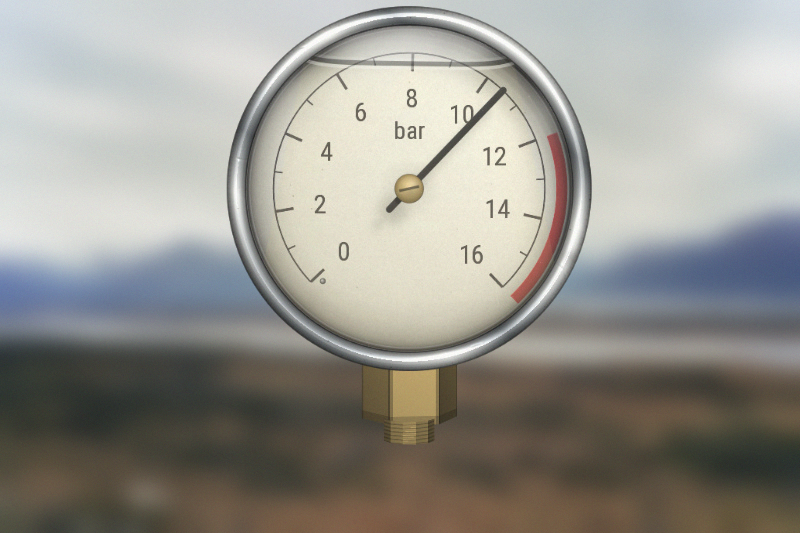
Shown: value=10.5 unit=bar
